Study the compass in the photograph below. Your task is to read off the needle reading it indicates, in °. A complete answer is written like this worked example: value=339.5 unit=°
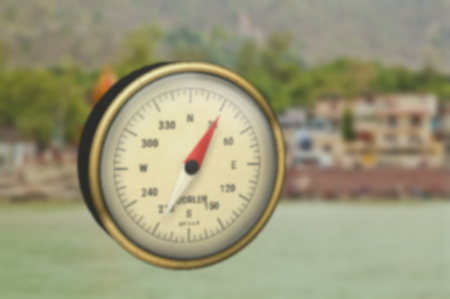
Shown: value=30 unit=°
